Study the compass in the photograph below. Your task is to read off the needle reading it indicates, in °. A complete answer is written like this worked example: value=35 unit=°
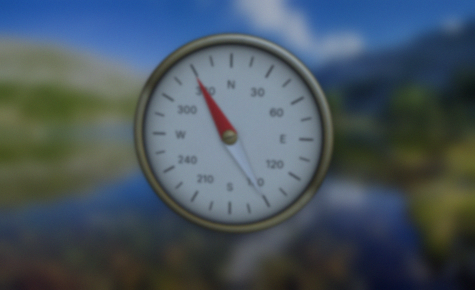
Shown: value=330 unit=°
